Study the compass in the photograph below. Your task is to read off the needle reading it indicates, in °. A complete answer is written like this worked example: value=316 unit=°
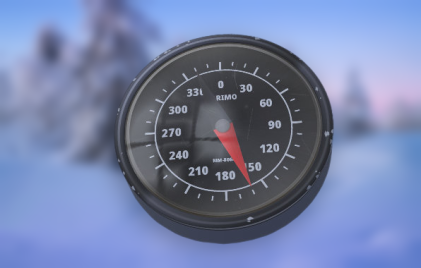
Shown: value=160 unit=°
